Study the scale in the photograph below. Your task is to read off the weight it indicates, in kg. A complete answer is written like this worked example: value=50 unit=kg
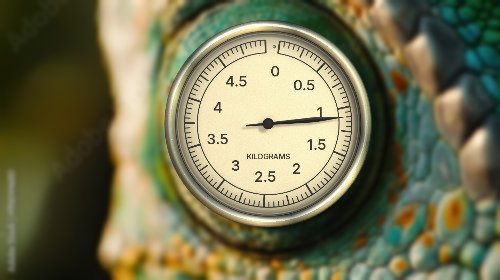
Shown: value=1.1 unit=kg
